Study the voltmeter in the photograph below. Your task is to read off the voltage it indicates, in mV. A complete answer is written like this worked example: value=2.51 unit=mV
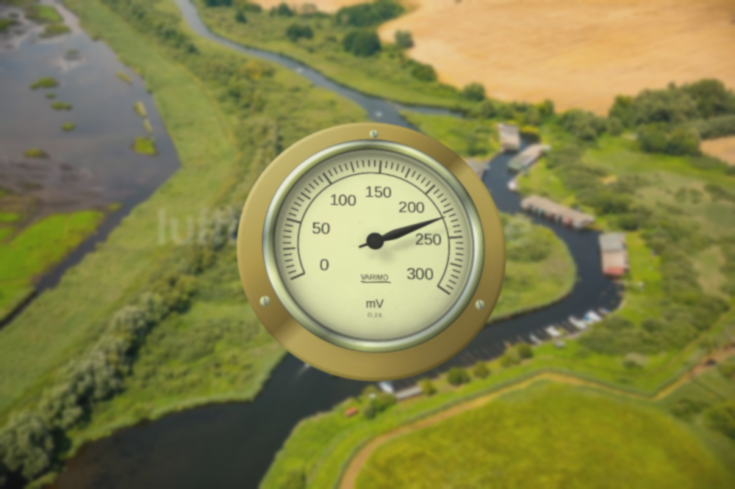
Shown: value=230 unit=mV
